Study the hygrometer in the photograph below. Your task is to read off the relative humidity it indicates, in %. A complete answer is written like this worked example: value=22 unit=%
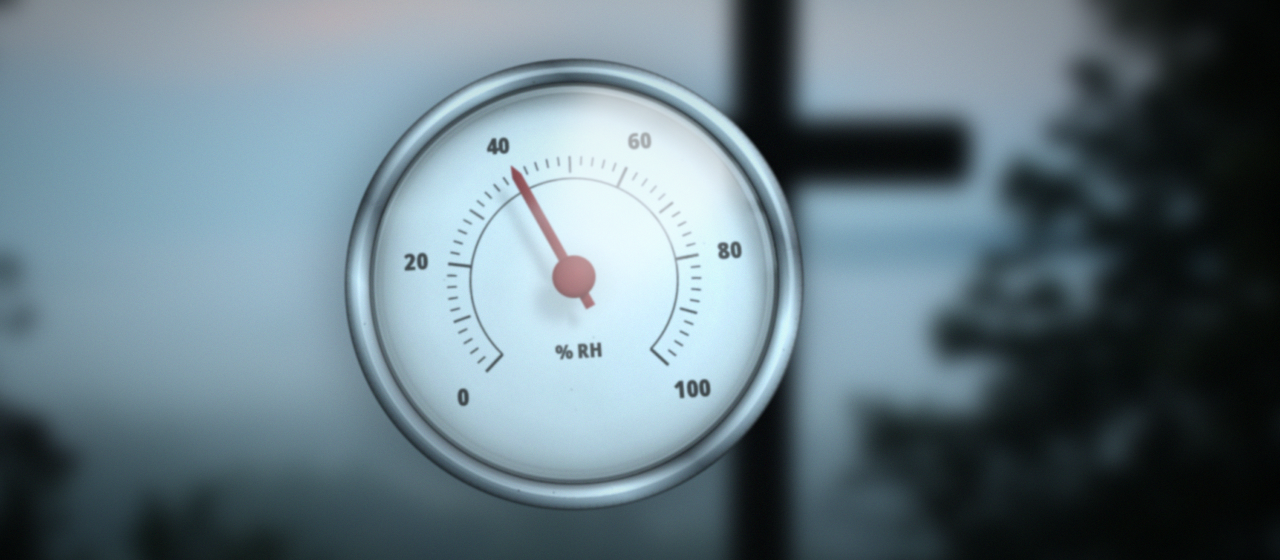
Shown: value=40 unit=%
